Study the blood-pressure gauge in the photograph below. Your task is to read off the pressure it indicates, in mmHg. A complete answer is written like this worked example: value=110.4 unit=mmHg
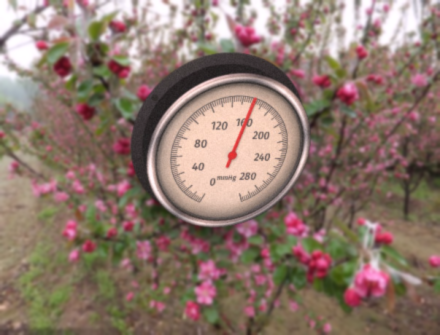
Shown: value=160 unit=mmHg
